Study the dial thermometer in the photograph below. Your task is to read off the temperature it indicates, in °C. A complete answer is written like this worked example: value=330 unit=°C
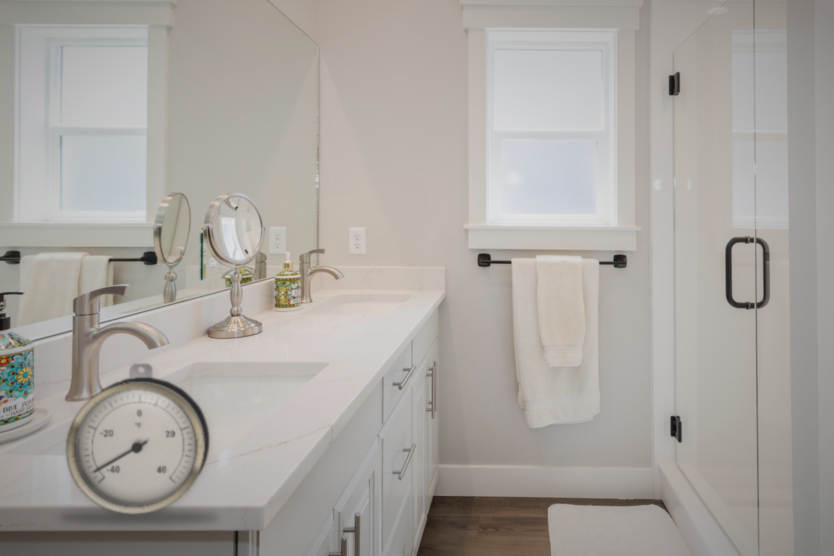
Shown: value=-36 unit=°C
